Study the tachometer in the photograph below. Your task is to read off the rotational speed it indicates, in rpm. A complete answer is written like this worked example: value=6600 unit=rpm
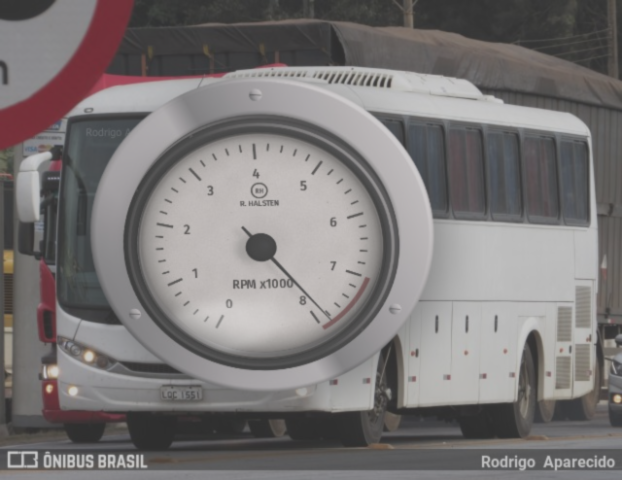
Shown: value=7800 unit=rpm
